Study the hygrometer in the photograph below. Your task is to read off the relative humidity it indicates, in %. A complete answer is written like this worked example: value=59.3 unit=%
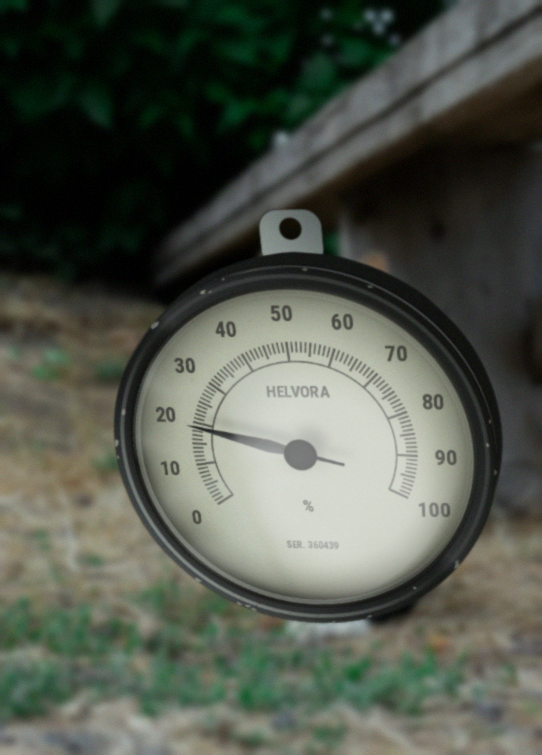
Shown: value=20 unit=%
